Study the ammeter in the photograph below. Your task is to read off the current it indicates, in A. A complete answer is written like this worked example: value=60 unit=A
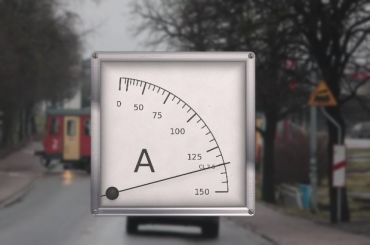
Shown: value=135 unit=A
